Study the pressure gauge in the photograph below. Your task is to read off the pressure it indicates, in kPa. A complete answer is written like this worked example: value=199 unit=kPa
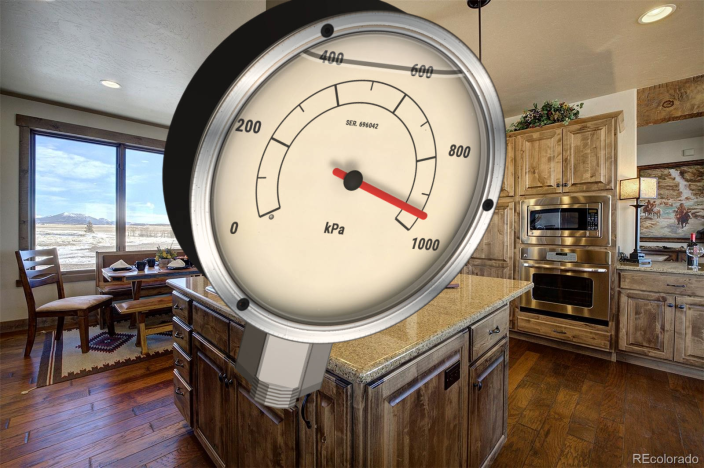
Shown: value=950 unit=kPa
